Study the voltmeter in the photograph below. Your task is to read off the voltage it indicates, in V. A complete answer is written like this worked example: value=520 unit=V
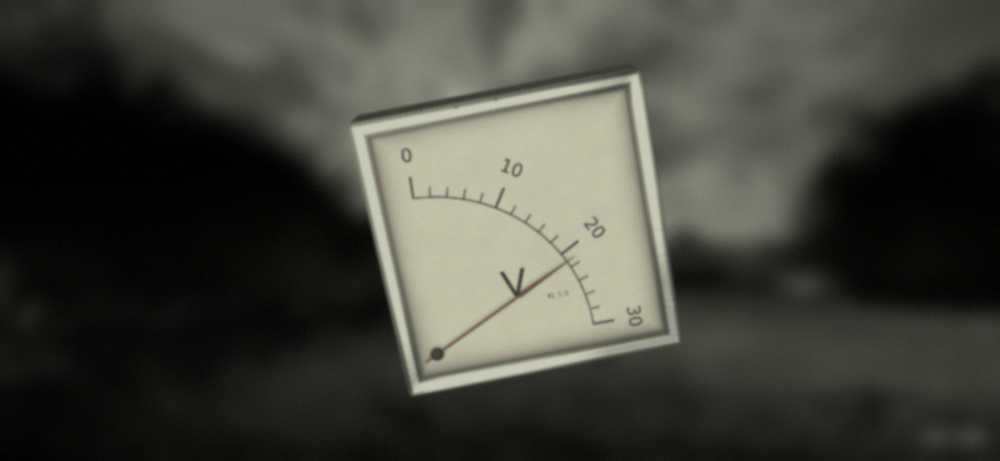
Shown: value=21 unit=V
